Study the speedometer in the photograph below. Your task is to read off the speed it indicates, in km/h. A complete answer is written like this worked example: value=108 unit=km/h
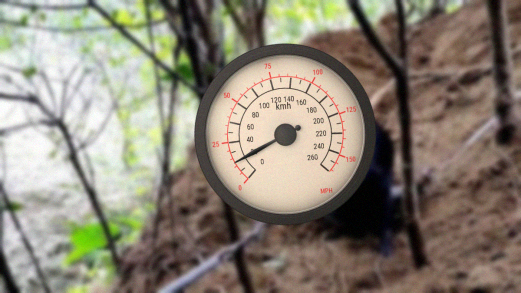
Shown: value=20 unit=km/h
